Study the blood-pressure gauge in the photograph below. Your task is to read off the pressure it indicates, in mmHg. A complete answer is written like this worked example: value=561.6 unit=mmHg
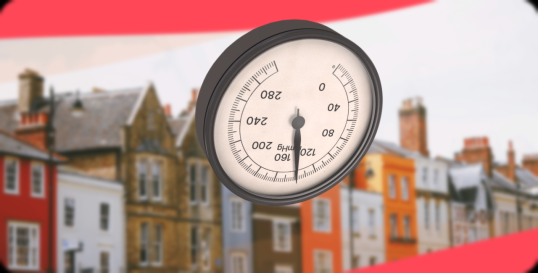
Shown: value=140 unit=mmHg
